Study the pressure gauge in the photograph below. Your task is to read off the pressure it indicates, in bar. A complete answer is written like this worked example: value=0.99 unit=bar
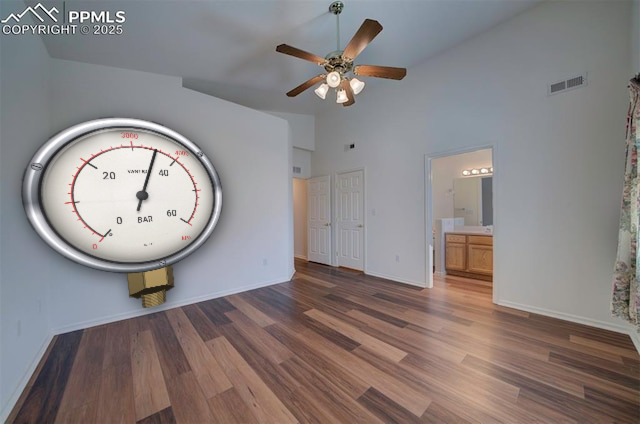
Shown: value=35 unit=bar
